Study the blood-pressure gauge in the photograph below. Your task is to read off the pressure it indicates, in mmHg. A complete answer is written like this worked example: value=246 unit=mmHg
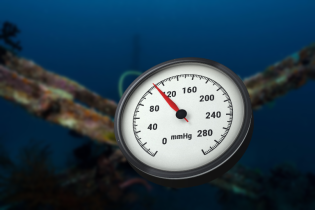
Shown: value=110 unit=mmHg
